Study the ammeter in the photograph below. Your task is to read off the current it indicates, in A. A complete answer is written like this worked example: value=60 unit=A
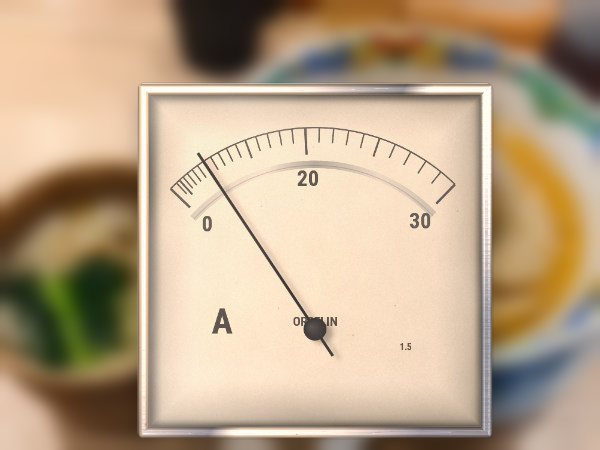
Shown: value=10 unit=A
